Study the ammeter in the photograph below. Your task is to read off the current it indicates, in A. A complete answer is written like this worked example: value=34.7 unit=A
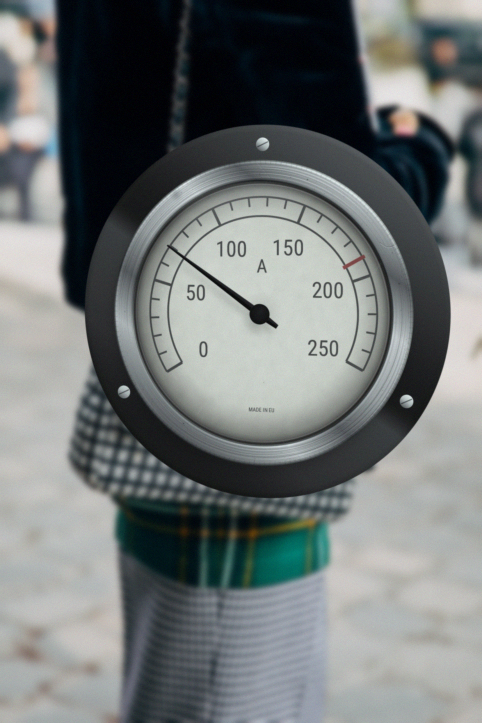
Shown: value=70 unit=A
